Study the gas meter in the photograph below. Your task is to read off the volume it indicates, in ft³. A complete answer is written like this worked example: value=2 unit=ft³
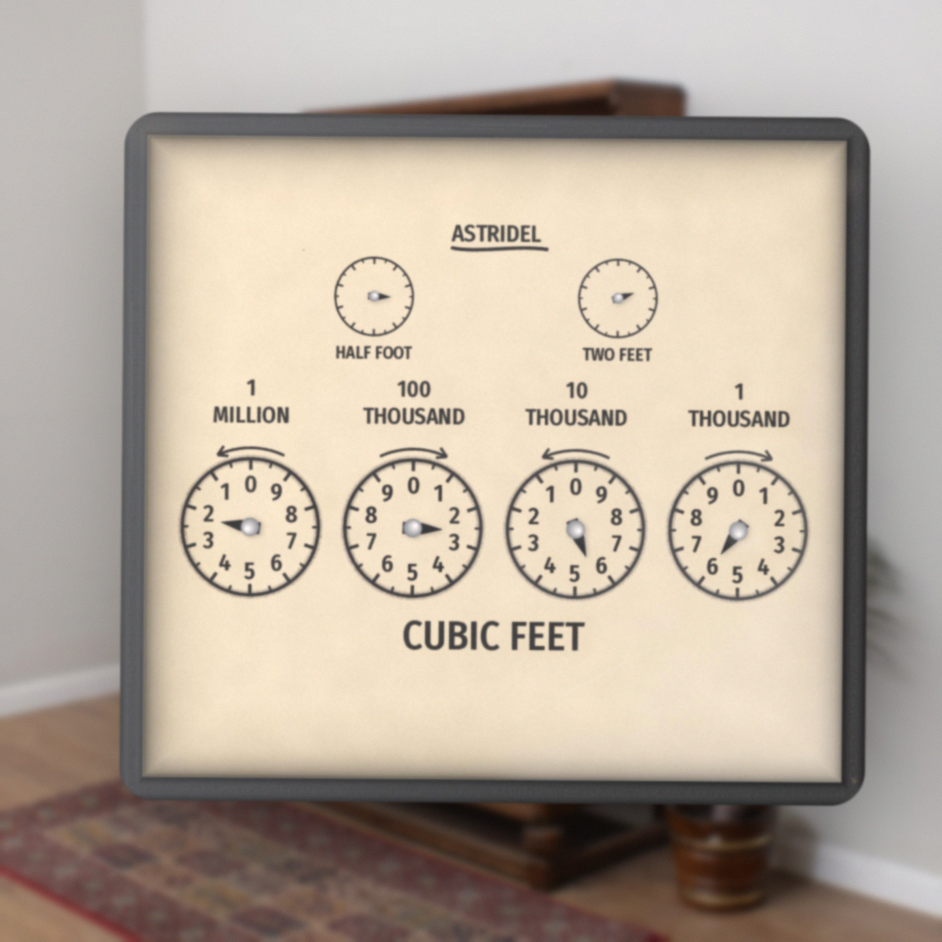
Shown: value=225600 unit=ft³
